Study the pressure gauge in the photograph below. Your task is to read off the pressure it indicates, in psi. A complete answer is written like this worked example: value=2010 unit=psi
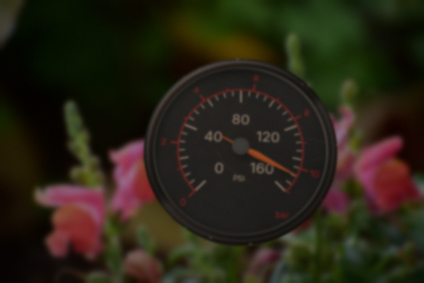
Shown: value=150 unit=psi
